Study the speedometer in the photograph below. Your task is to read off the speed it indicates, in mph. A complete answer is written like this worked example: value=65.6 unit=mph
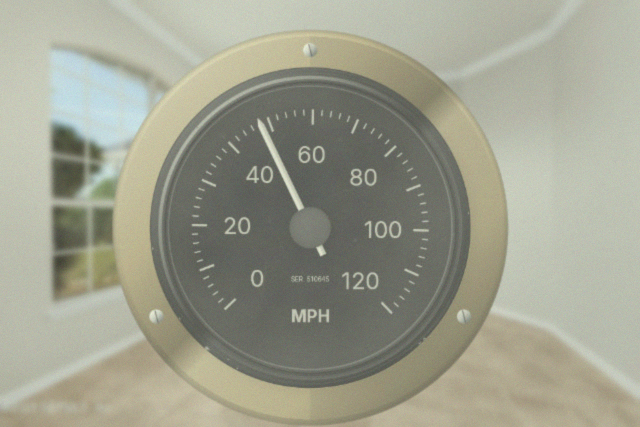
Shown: value=48 unit=mph
